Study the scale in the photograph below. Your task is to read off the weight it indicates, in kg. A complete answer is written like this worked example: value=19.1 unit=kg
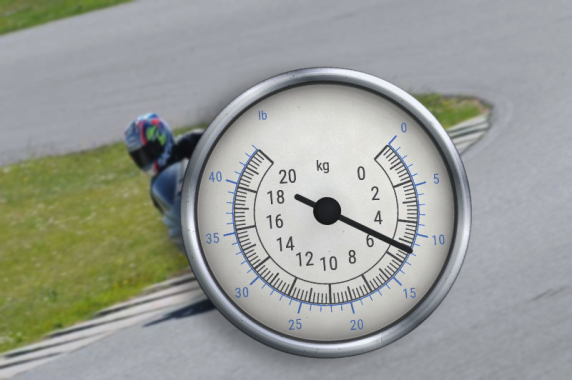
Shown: value=5.4 unit=kg
